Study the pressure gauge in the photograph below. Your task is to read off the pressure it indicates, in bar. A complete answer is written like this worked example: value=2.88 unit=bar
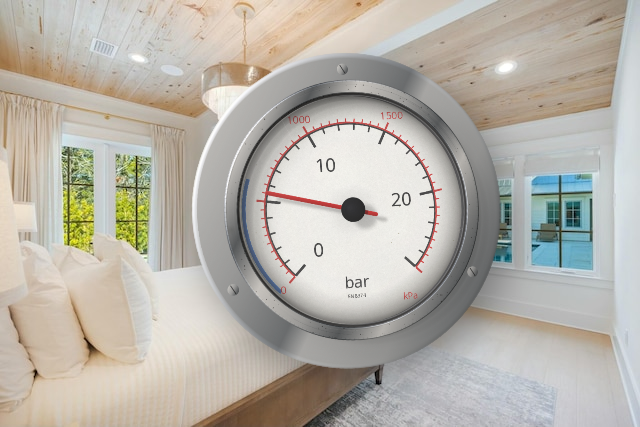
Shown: value=5.5 unit=bar
